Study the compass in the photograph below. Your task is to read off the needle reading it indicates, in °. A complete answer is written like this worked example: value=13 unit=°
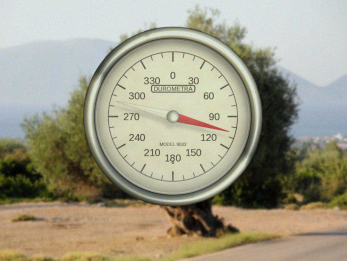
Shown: value=105 unit=°
